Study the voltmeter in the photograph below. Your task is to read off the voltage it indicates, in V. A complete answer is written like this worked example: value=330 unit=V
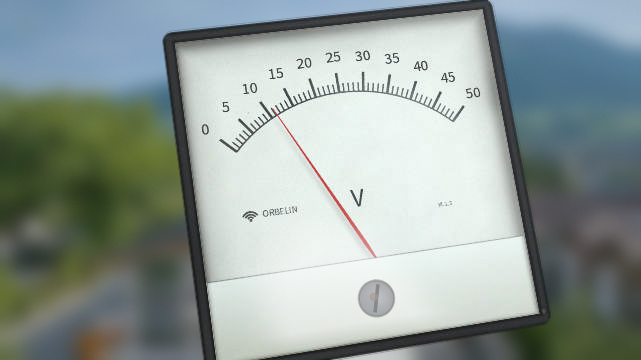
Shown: value=11 unit=V
